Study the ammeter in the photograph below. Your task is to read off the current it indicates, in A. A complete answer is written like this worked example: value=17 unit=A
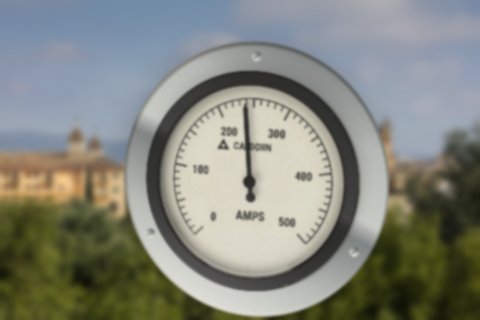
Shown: value=240 unit=A
